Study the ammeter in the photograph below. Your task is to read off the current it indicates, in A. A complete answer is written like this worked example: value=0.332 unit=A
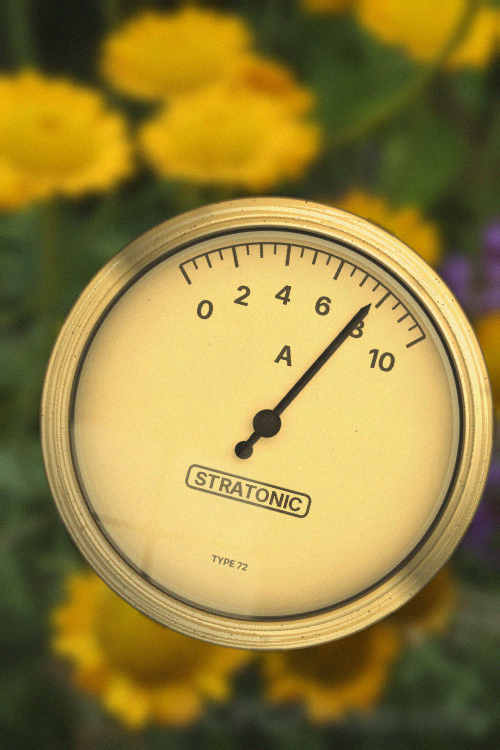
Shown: value=7.75 unit=A
